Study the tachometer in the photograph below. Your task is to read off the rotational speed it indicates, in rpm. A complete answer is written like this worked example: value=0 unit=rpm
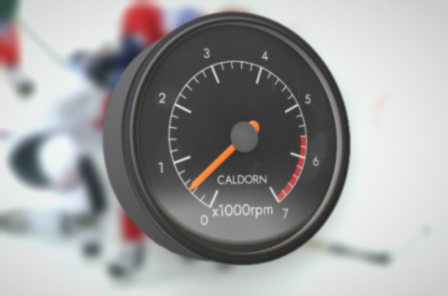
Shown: value=500 unit=rpm
